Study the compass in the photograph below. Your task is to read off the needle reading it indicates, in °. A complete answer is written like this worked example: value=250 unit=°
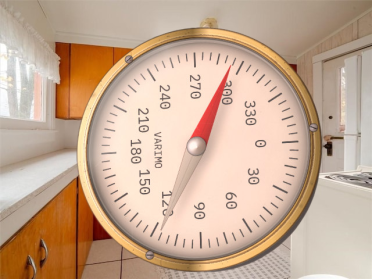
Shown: value=295 unit=°
